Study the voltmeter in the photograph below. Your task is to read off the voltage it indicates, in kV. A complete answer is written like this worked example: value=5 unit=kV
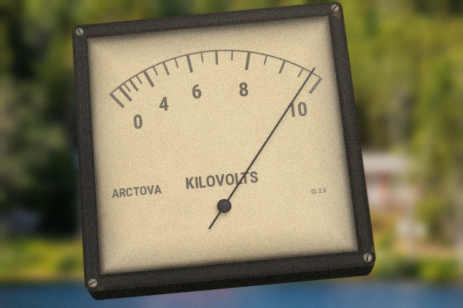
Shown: value=9.75 unit=kV
